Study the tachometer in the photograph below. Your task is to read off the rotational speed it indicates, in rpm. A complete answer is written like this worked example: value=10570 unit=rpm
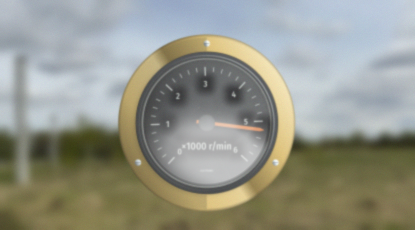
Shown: value=5200 unit=rpm
